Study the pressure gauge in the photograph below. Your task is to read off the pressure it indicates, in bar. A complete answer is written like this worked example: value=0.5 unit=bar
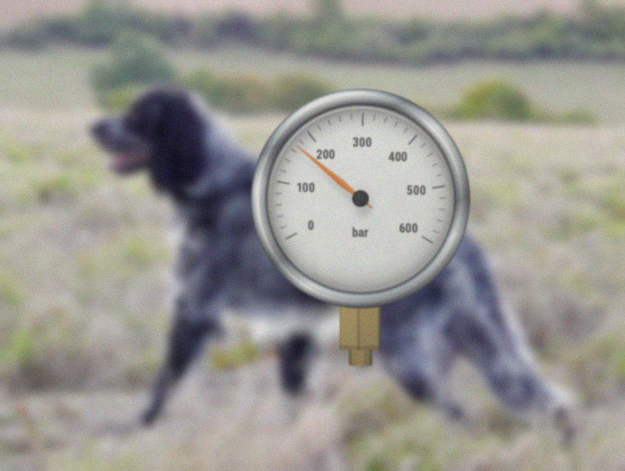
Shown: value=170 unit=bar
